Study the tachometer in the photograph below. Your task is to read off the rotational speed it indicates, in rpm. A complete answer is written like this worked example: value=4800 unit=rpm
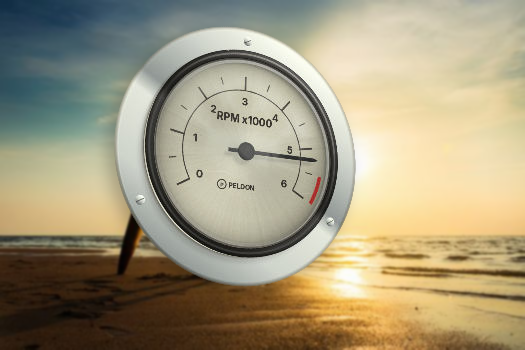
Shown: value=5250 unit=rpm
